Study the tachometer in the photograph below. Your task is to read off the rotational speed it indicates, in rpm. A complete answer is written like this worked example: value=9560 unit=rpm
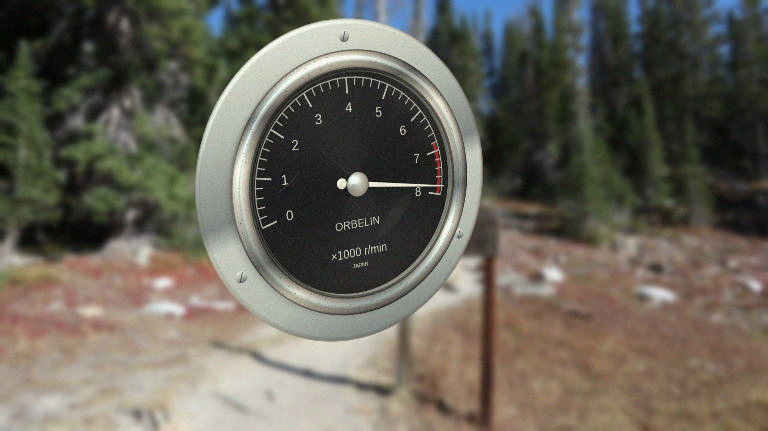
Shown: value=7800 unit=rpm
